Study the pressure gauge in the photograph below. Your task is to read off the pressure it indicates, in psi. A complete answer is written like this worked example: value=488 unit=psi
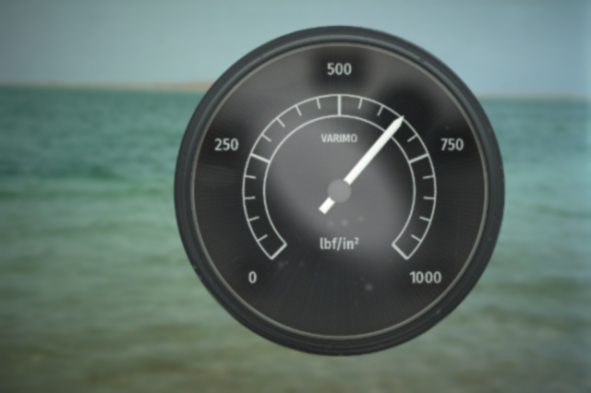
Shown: value=650 unit=psi
